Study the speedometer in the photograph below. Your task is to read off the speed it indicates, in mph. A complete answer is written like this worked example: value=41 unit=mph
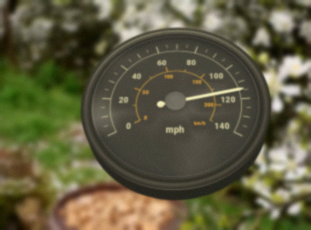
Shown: value=115 unit=mph
